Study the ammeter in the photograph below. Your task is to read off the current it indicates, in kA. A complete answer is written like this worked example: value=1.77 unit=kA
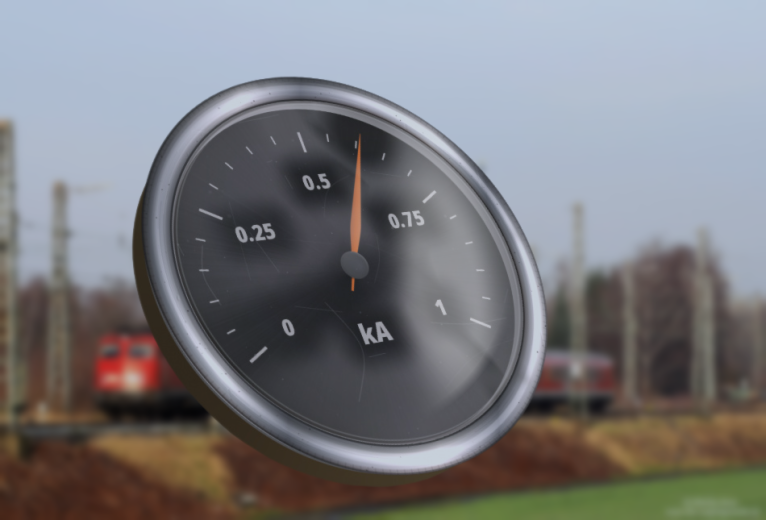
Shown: value=0.6 unit=kA
